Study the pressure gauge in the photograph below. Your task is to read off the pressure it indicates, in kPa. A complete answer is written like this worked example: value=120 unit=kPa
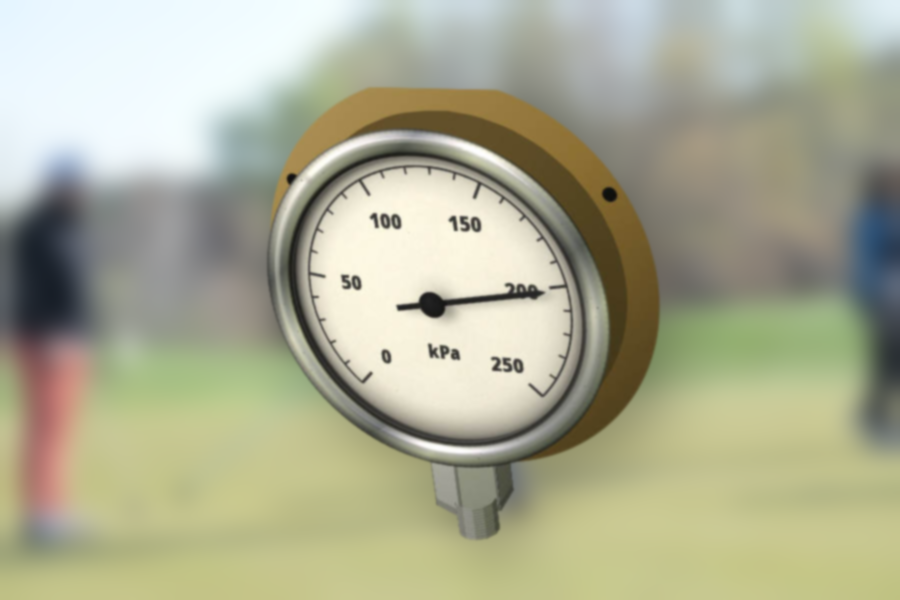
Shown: value=200 unit=kPa
